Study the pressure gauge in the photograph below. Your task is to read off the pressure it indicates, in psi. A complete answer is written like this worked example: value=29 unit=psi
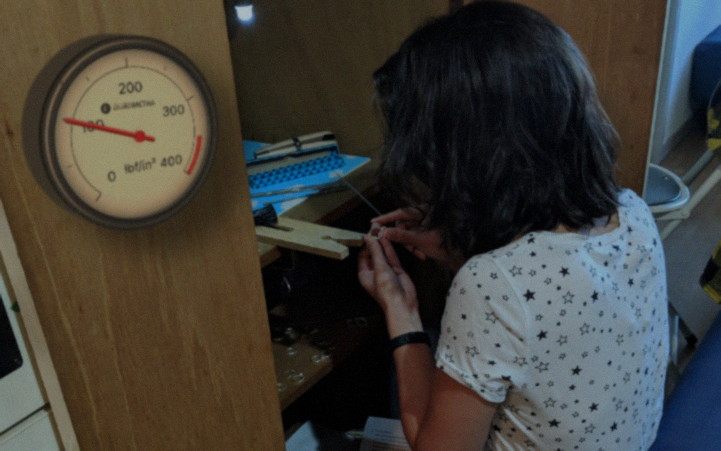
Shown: value=100 unit=psi
